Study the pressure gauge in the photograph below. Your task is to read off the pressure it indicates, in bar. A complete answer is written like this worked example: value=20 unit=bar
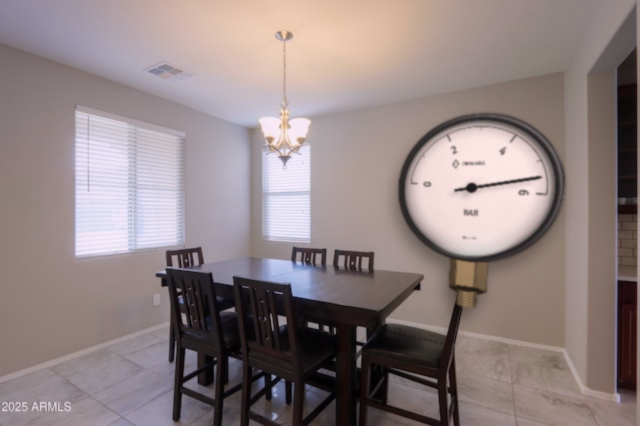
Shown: value=5.5 unit=bar
